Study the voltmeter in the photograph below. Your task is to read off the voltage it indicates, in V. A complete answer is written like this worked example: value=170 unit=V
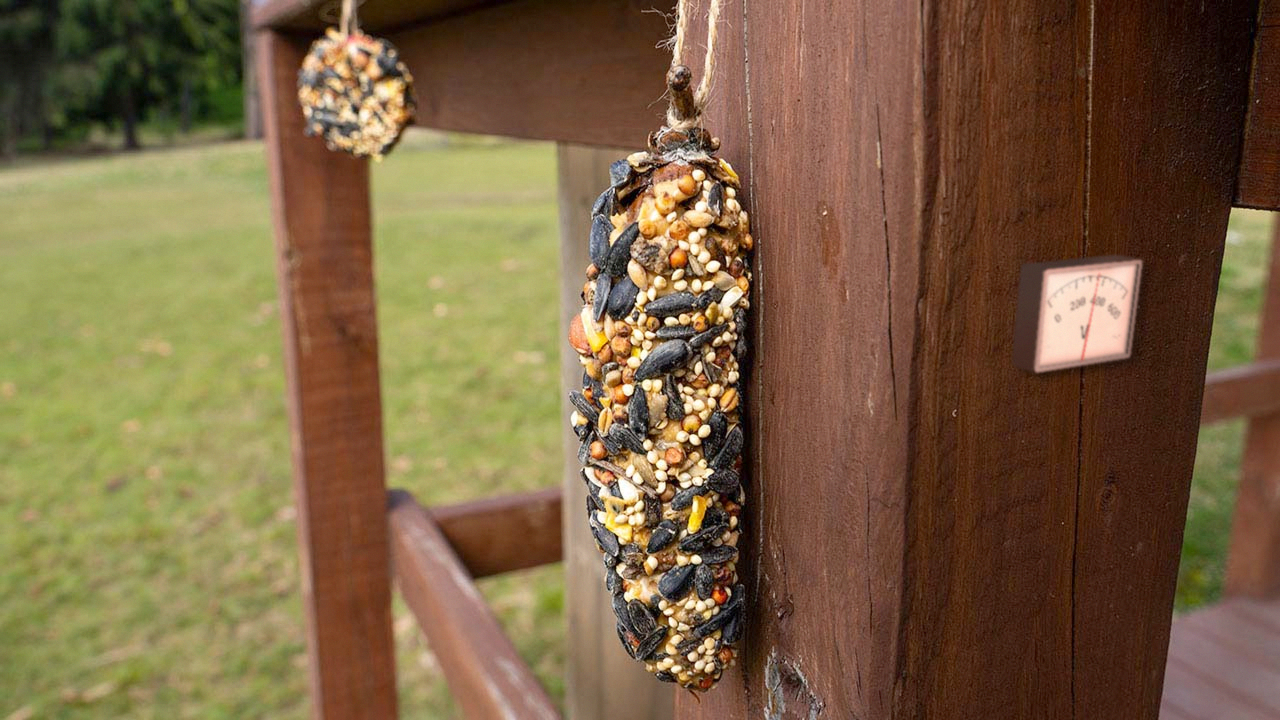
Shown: value=350 unit=V
